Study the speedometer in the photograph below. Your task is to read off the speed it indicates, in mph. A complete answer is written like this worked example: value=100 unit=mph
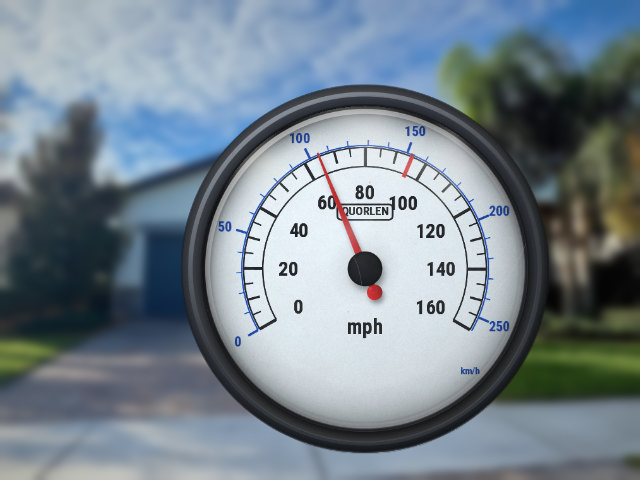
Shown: value=65 unit=mph
